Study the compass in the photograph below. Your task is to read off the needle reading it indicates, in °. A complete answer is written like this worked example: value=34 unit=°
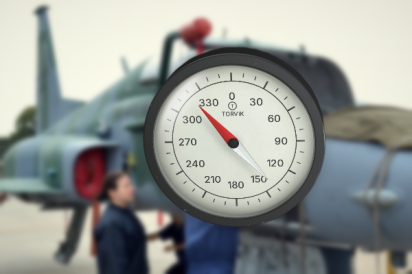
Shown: value=320 unit=°
